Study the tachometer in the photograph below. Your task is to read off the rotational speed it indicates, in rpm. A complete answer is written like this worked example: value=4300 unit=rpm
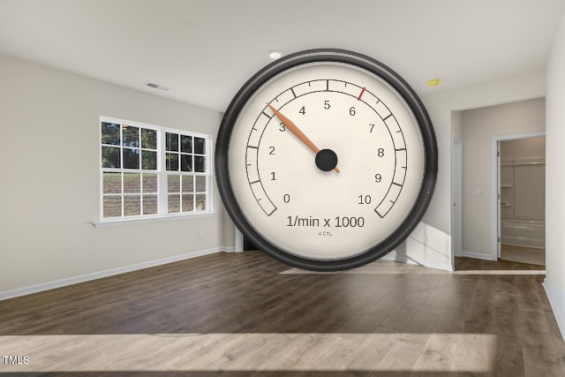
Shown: value=3250 unit=rpm
